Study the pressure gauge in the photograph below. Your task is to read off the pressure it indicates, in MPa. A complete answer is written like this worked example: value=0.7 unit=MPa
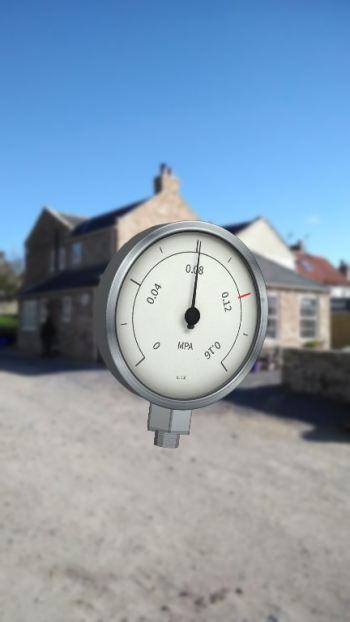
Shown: value=0.08 unit=MPa
